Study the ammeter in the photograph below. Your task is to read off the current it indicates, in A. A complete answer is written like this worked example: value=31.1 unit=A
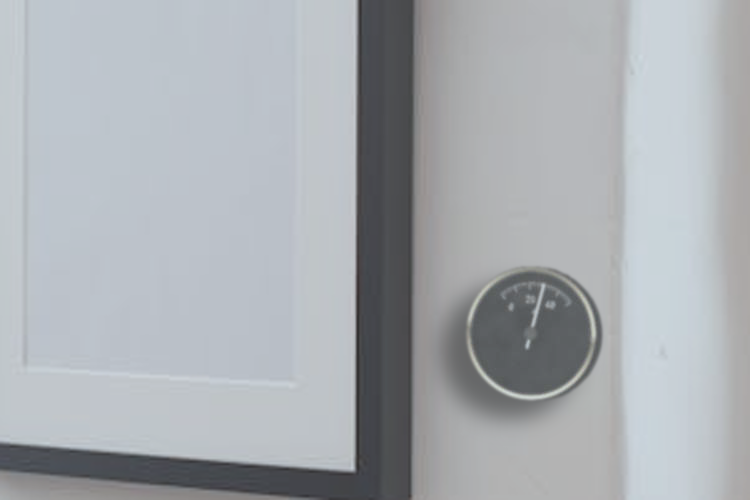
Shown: value=30 unit=A
